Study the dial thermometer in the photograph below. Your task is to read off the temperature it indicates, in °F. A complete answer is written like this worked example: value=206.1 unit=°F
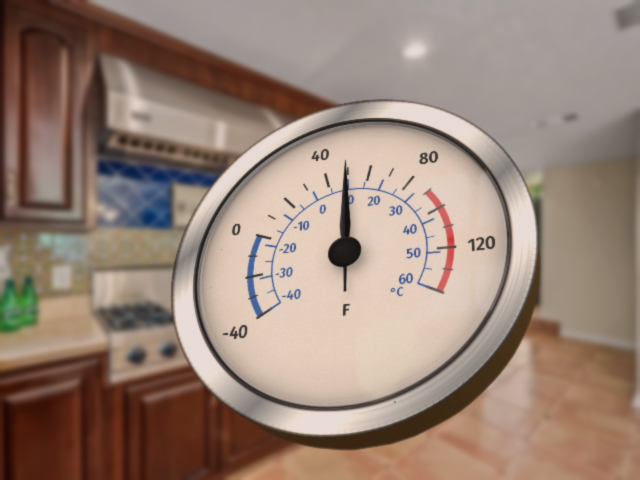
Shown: value=50 unit=°F
